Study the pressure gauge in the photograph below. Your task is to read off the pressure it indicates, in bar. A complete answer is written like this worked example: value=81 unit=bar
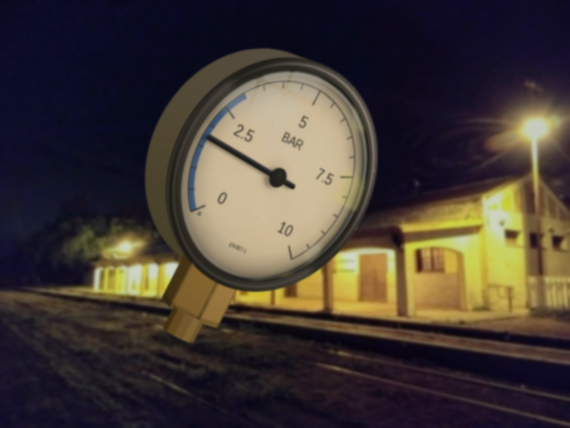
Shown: value=1.75 unit=bar
